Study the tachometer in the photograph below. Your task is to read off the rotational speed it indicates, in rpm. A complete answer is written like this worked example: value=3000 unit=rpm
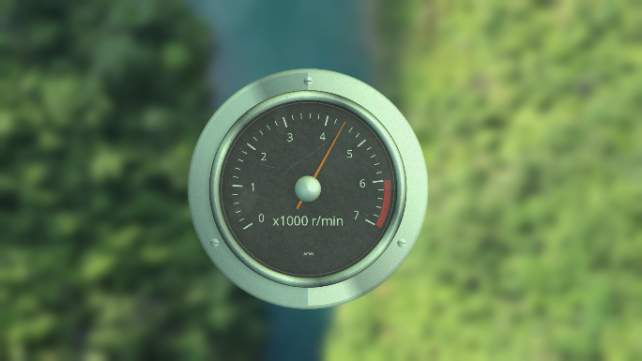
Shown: value=4400 unit=rpm
